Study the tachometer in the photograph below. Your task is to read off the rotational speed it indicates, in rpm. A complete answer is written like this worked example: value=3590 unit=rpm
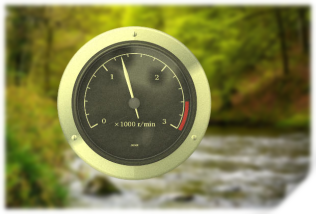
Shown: value=1300 unit=rpm
